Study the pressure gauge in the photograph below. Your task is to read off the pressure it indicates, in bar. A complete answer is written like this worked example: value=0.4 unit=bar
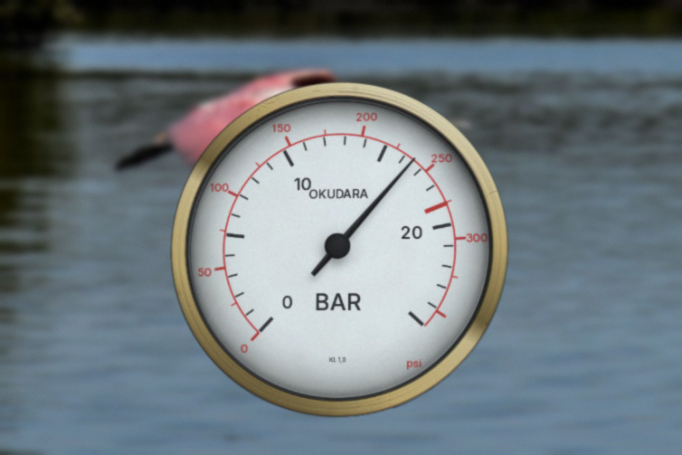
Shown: value=16.5 unit=bar
